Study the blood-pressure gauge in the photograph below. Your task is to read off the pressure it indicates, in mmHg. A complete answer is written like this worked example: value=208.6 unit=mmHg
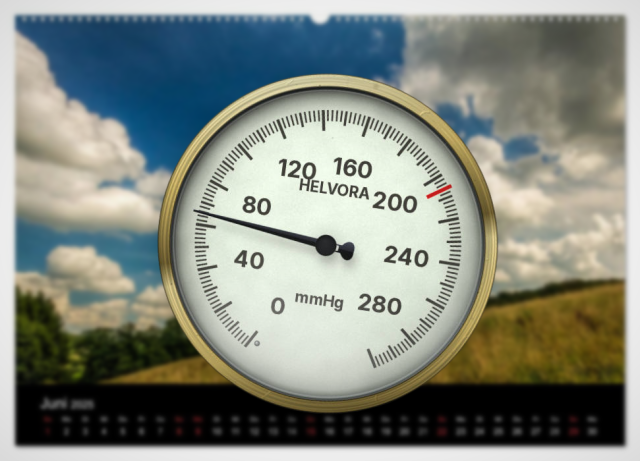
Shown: value=66 unit=mmHg
